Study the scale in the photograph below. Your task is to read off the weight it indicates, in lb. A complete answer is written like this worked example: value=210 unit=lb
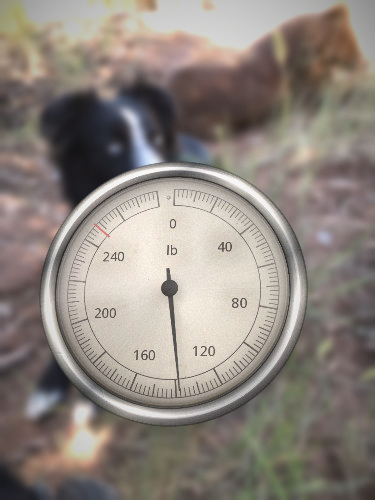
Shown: value=138 unit=lb
